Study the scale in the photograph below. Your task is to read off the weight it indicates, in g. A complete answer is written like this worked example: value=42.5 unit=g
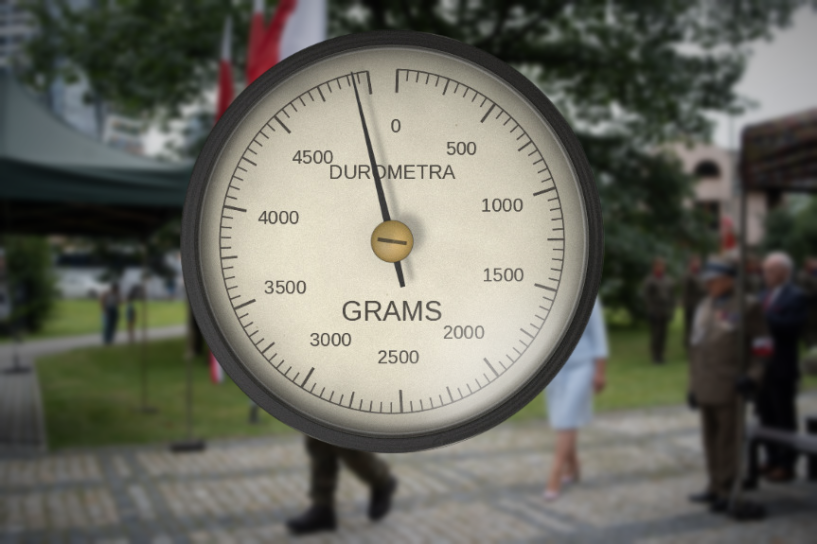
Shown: value=4925 unit=g
